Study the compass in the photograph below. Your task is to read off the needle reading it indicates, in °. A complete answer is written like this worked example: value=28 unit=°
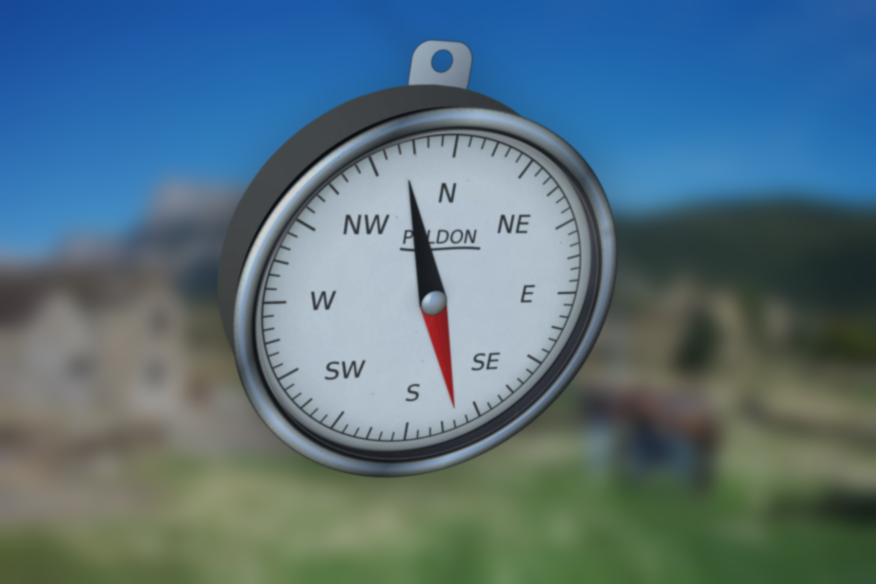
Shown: value=160 unit=°
